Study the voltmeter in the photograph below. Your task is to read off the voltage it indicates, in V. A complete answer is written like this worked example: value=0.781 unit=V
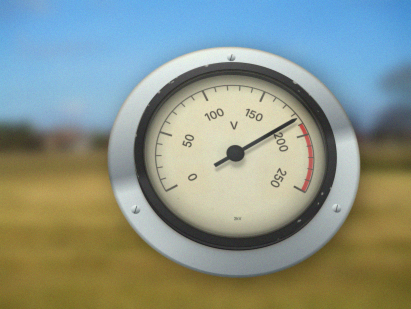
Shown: value=185 unit=V
